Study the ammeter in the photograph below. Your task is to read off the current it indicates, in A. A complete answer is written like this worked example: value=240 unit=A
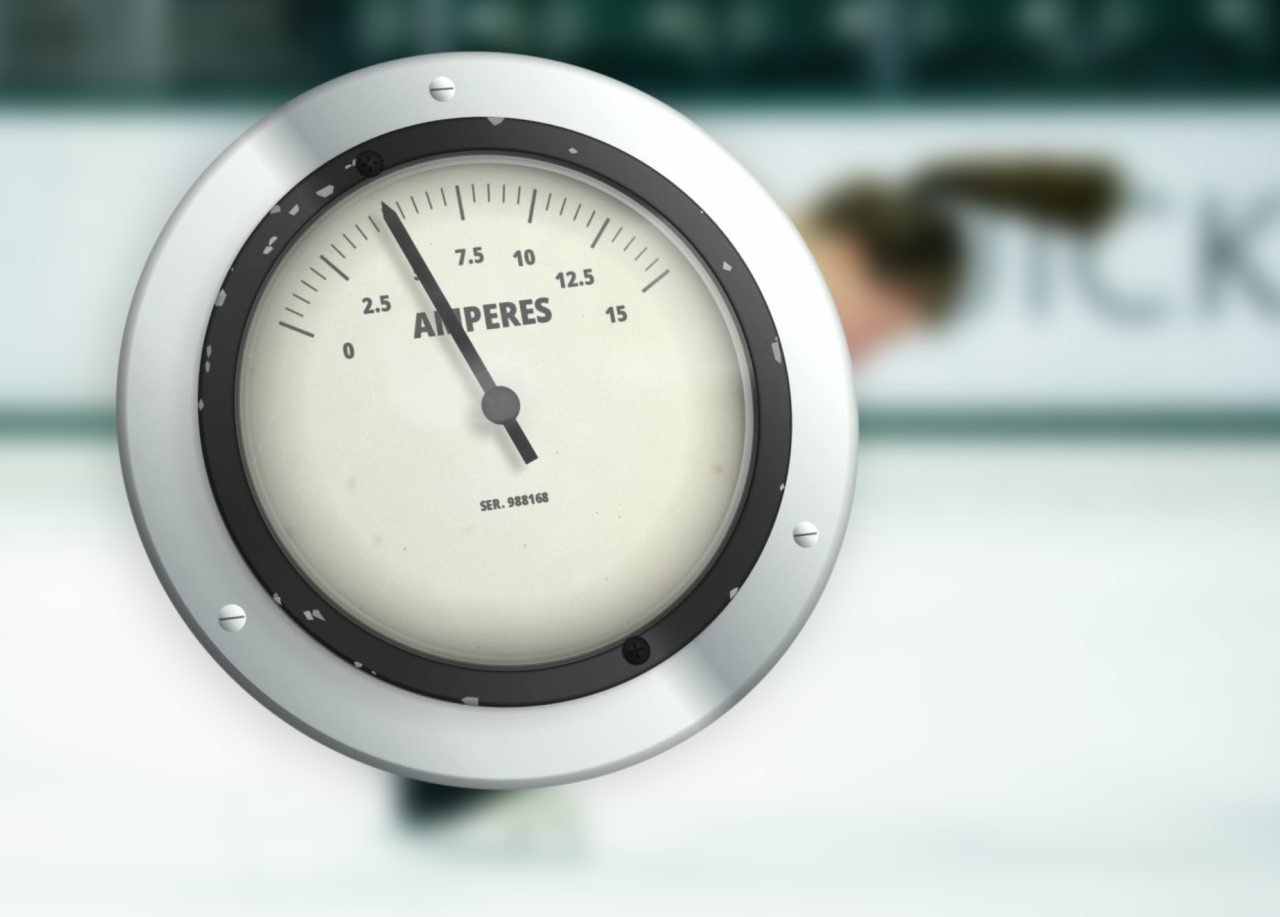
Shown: value=5 unit=A
